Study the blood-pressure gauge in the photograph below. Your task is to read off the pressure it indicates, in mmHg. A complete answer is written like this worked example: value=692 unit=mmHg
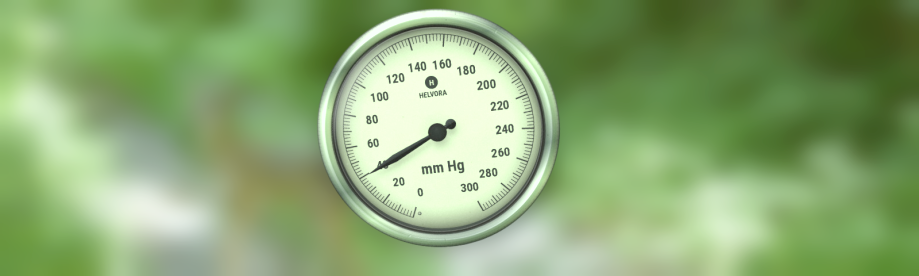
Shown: value=40 unit=mmHg
